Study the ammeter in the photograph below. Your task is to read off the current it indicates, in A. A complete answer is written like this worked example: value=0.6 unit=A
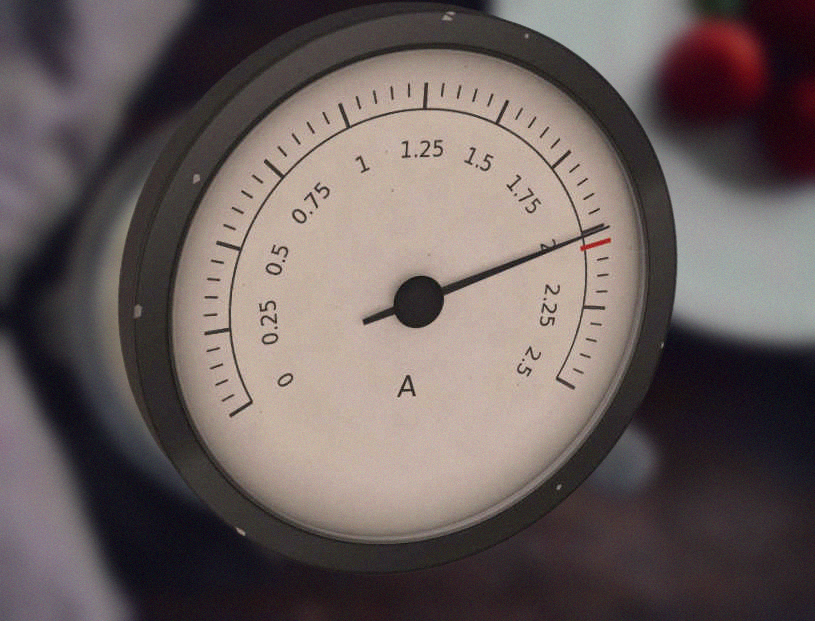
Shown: value=2 unit=A
